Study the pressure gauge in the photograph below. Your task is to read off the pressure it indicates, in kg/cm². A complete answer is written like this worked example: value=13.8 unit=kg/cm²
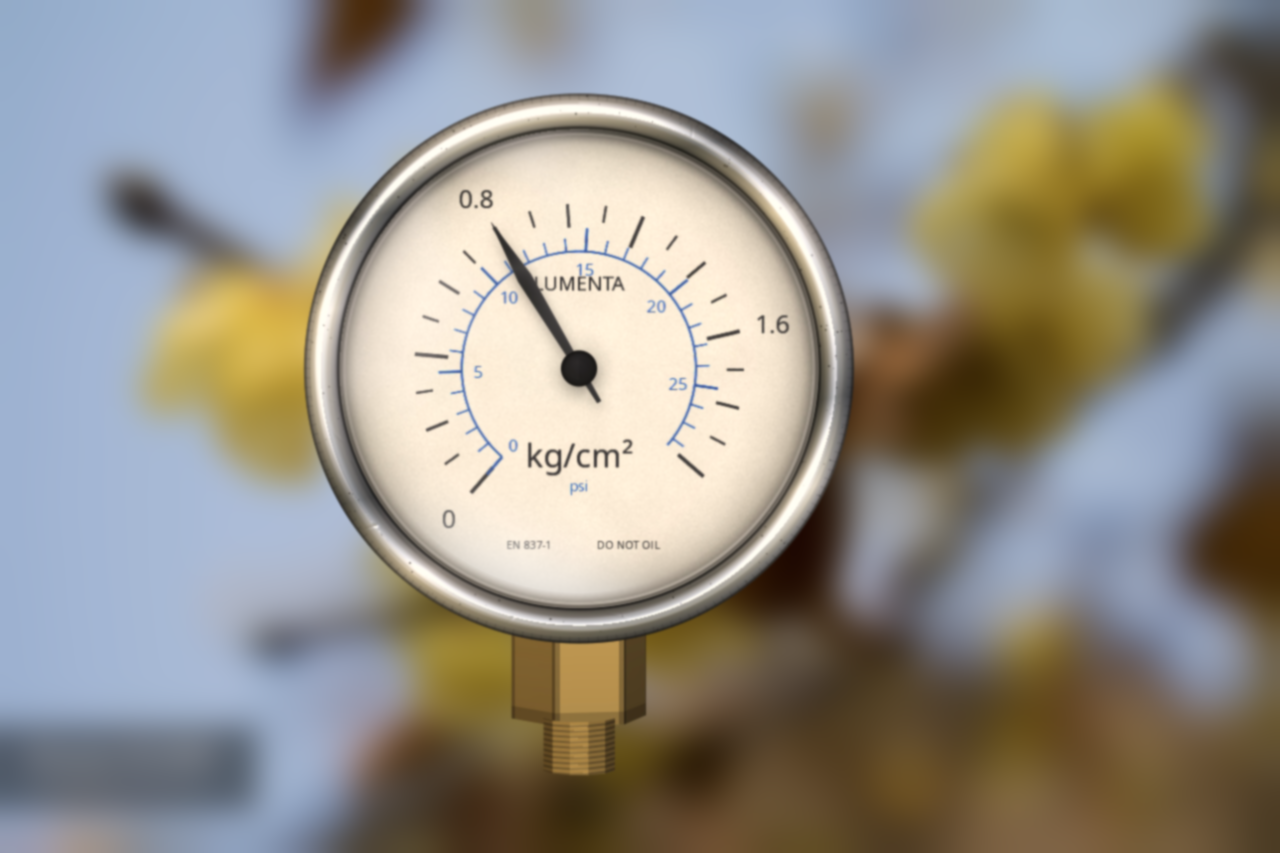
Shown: value=0.8 unit=kg/cm²
